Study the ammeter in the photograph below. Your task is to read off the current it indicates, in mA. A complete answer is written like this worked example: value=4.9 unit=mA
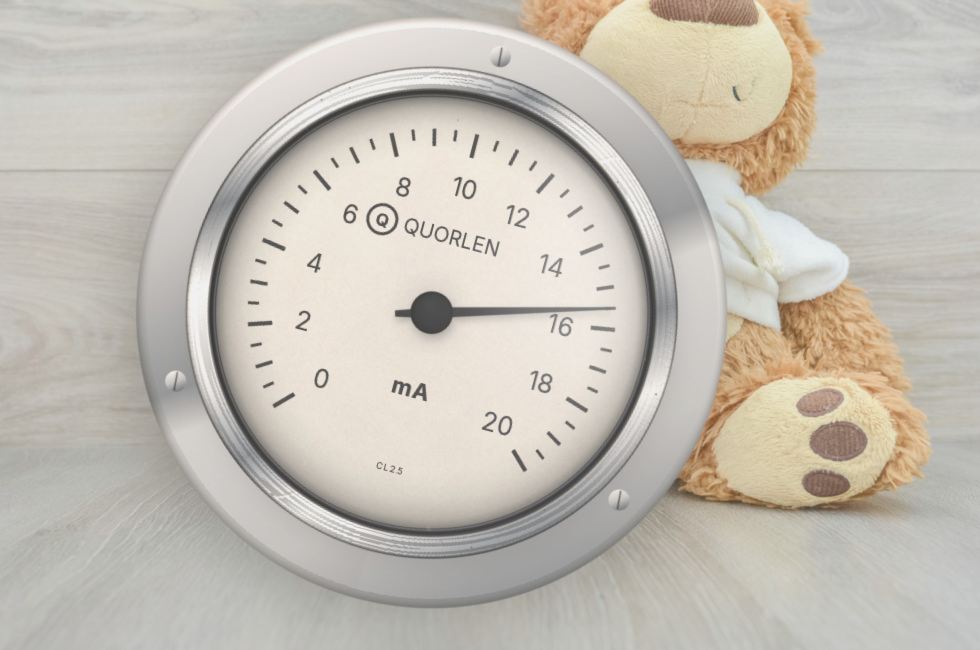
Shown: value=15.5 unit=mA
